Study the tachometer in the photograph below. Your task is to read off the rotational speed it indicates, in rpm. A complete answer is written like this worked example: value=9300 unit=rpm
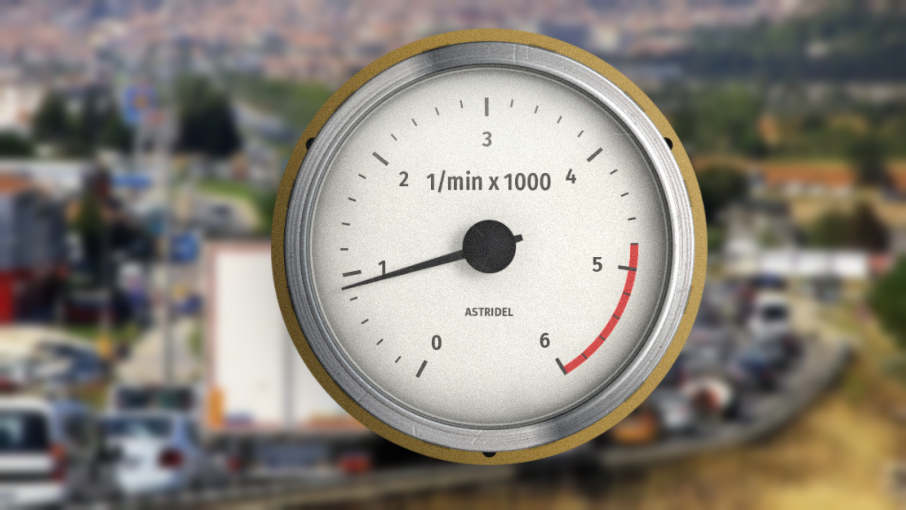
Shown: value=900 unit=rpm
